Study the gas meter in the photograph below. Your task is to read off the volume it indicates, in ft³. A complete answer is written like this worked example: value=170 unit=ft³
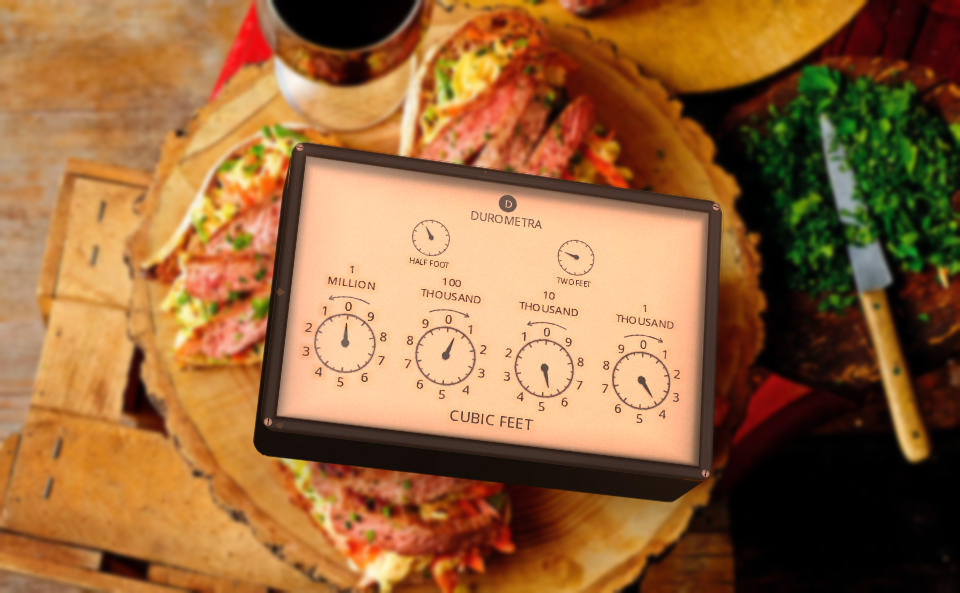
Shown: value=5400 unit=ft³
